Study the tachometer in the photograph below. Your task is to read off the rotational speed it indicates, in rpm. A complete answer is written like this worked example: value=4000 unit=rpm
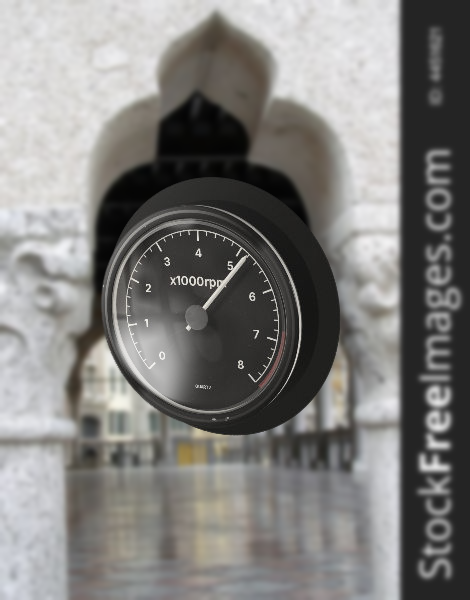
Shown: value=5200 unit=rpm
